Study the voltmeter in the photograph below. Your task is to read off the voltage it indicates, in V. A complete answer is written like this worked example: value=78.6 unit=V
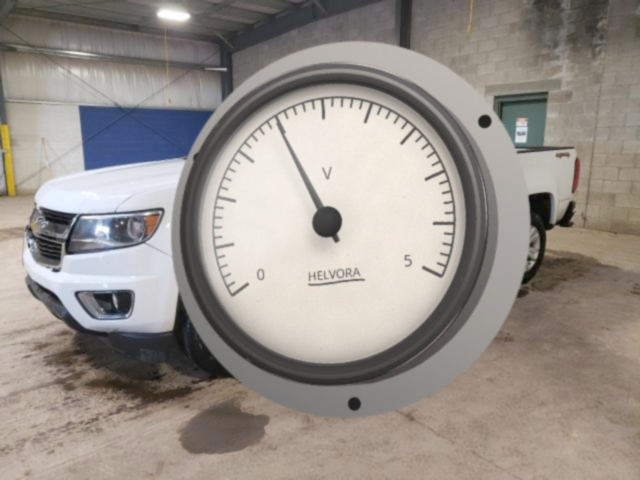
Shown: value=2 unit=V
